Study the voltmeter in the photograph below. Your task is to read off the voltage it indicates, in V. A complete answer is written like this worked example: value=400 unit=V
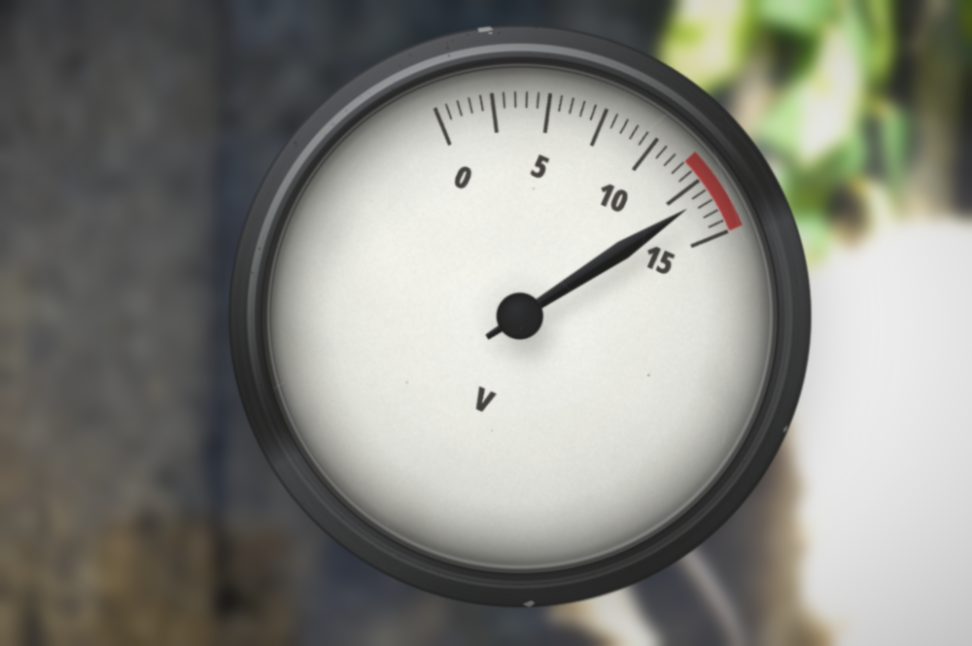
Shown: value=13.25 unit=V
